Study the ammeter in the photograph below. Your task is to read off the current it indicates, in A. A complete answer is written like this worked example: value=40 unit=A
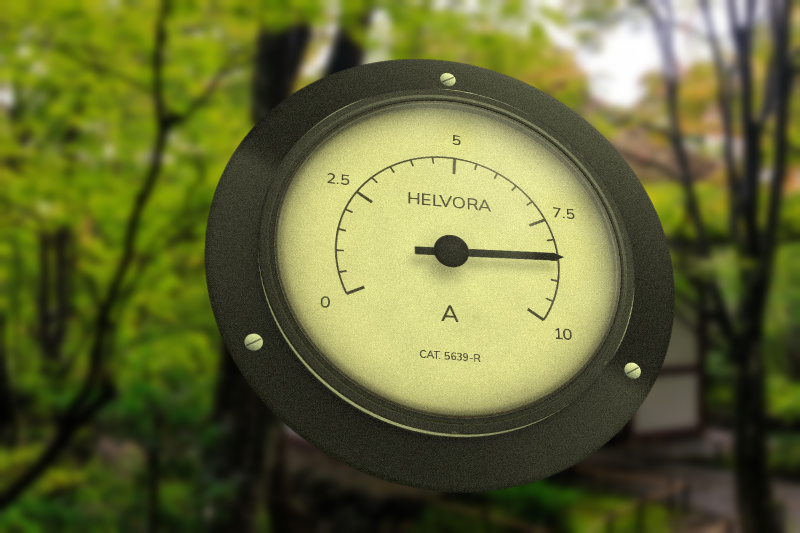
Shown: value=8.5 unit=A
